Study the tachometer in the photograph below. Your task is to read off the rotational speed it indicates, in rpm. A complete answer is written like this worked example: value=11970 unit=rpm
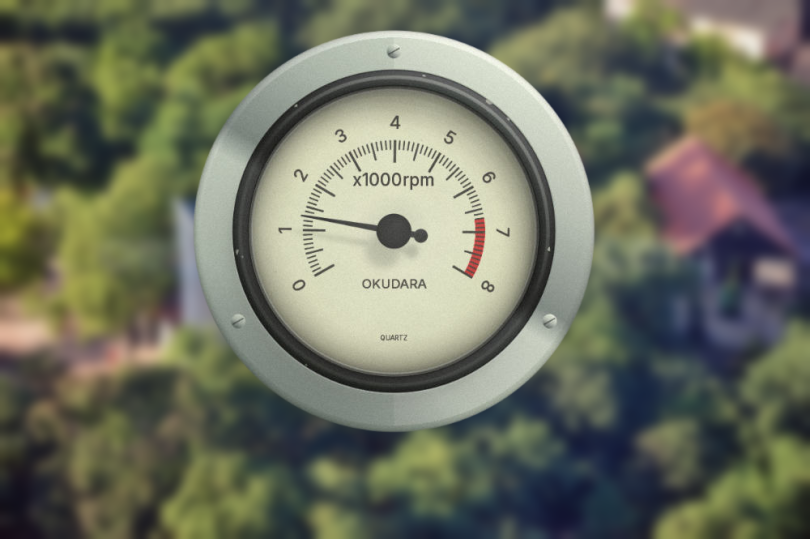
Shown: value=1300 unit=rpm
